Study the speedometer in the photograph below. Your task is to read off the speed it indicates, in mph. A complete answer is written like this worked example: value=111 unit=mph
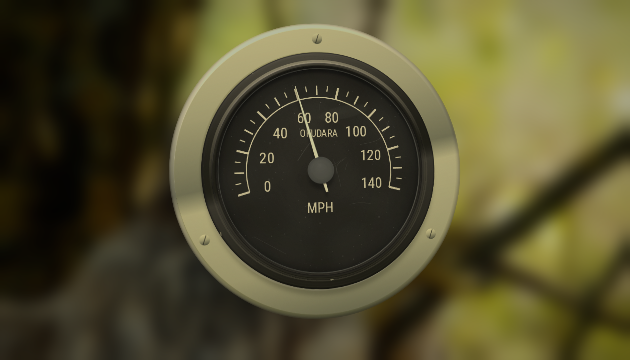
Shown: value=60 unit=mph
